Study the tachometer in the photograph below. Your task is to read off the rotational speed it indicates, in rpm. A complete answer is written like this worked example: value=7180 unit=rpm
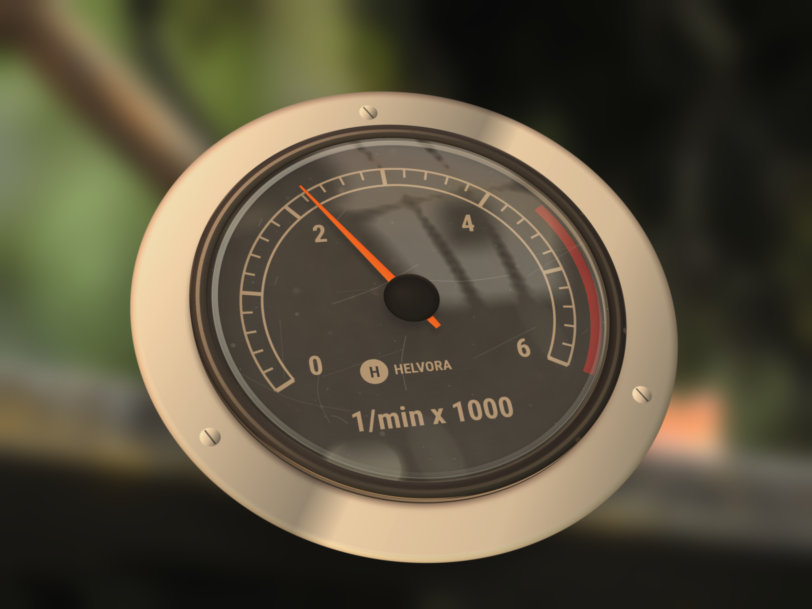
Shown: value=2200 unit=rpm
